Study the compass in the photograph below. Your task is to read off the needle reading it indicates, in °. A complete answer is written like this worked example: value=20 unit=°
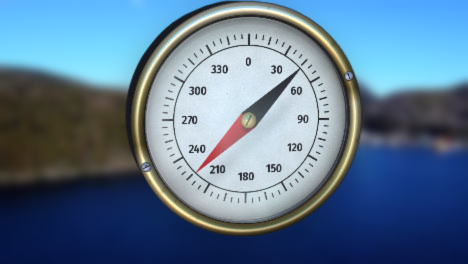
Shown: value=225 unit=°
